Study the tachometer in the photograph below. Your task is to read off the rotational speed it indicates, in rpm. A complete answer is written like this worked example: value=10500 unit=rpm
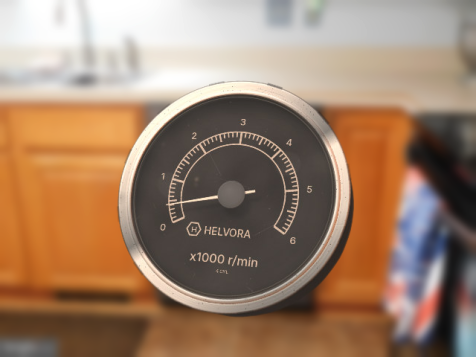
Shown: value=400 unit=rpm
